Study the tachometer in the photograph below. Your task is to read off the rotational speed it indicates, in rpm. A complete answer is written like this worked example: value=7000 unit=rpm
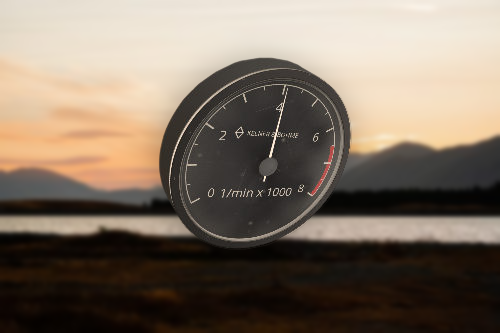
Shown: value=4000 unit=rpm
